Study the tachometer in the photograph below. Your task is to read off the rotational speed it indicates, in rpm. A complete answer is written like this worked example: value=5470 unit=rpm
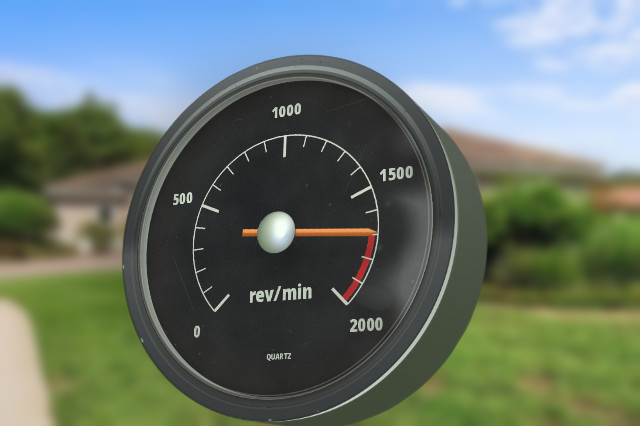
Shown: value=1700 unit=rpm
